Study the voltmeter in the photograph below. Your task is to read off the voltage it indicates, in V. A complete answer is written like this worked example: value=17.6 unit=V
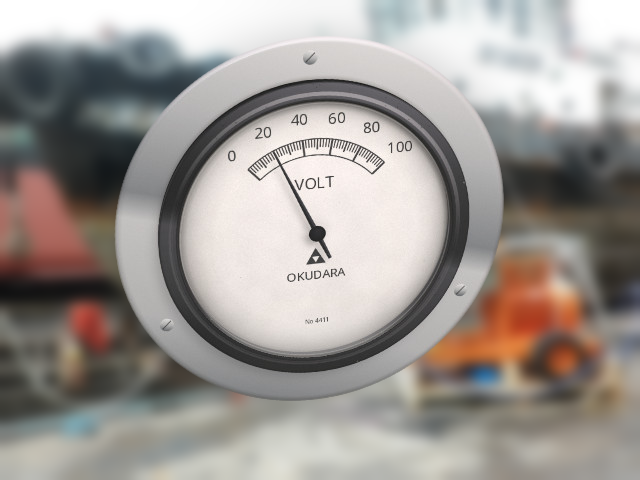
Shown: value=20 unit=V
